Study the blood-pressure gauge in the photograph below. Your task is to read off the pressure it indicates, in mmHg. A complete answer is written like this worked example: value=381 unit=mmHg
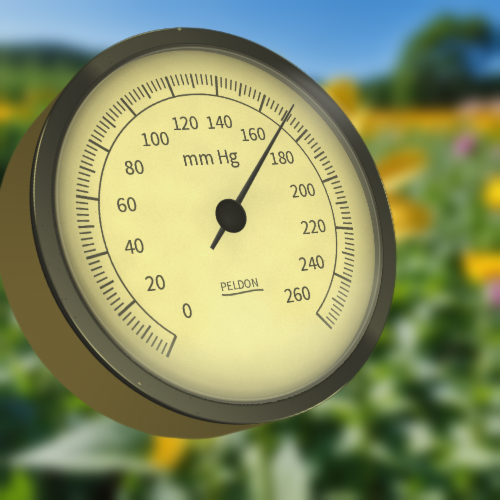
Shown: value=170 unit=mmHg
